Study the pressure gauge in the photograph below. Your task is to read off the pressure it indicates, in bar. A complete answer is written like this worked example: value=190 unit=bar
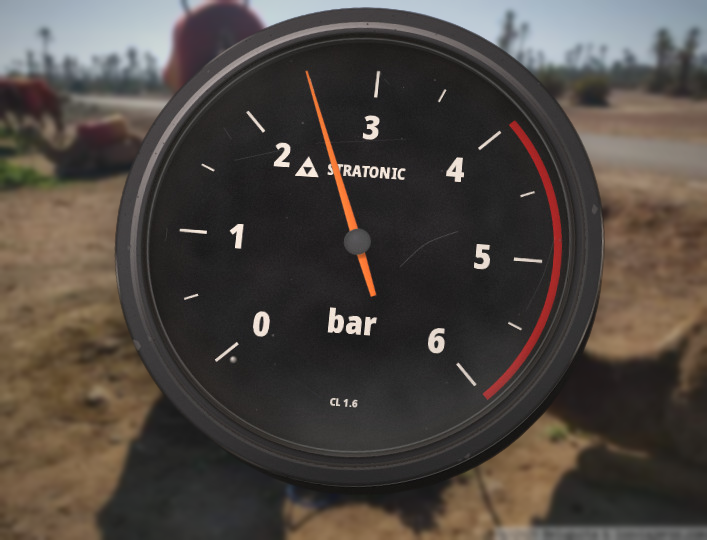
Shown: value=2.5 unit=bar
